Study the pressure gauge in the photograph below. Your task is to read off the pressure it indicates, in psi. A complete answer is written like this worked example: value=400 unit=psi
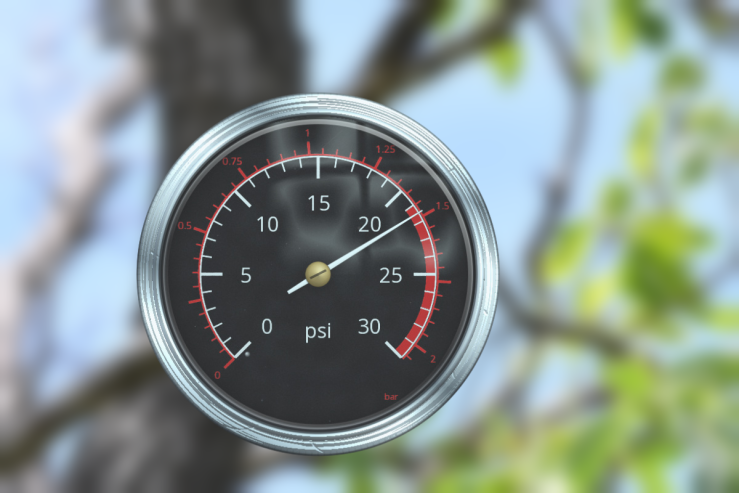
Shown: value=21.5 unit=psi
